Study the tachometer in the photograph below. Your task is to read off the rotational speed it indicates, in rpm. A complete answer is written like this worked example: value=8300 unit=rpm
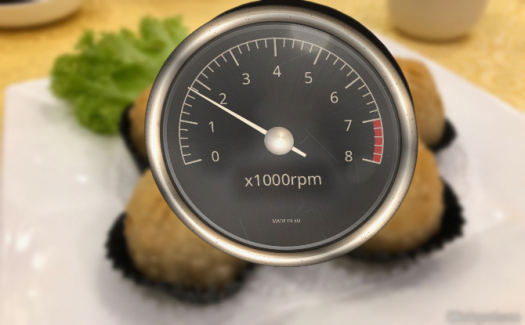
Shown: value=1800 unit=rpm
